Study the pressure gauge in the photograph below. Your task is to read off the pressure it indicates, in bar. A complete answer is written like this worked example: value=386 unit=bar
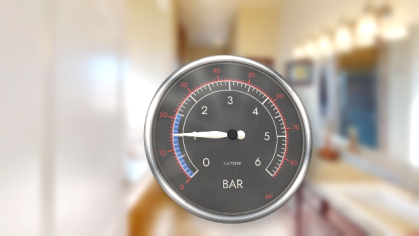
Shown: value=1 unit=bar
